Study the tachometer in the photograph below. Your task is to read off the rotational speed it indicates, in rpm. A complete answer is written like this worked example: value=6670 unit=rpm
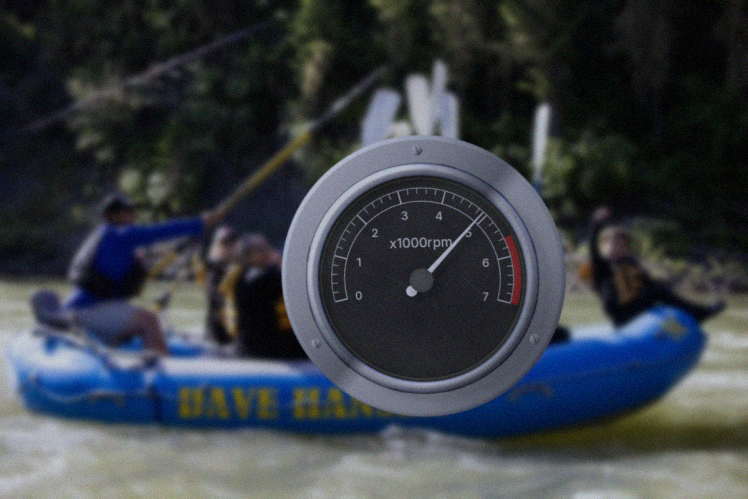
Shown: value=4900 unit=rpm
